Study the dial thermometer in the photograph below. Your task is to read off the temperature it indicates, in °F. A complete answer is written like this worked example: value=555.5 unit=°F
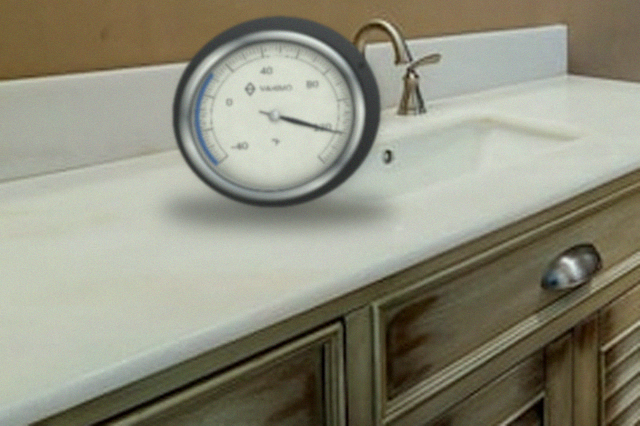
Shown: value=120 unit=°F
